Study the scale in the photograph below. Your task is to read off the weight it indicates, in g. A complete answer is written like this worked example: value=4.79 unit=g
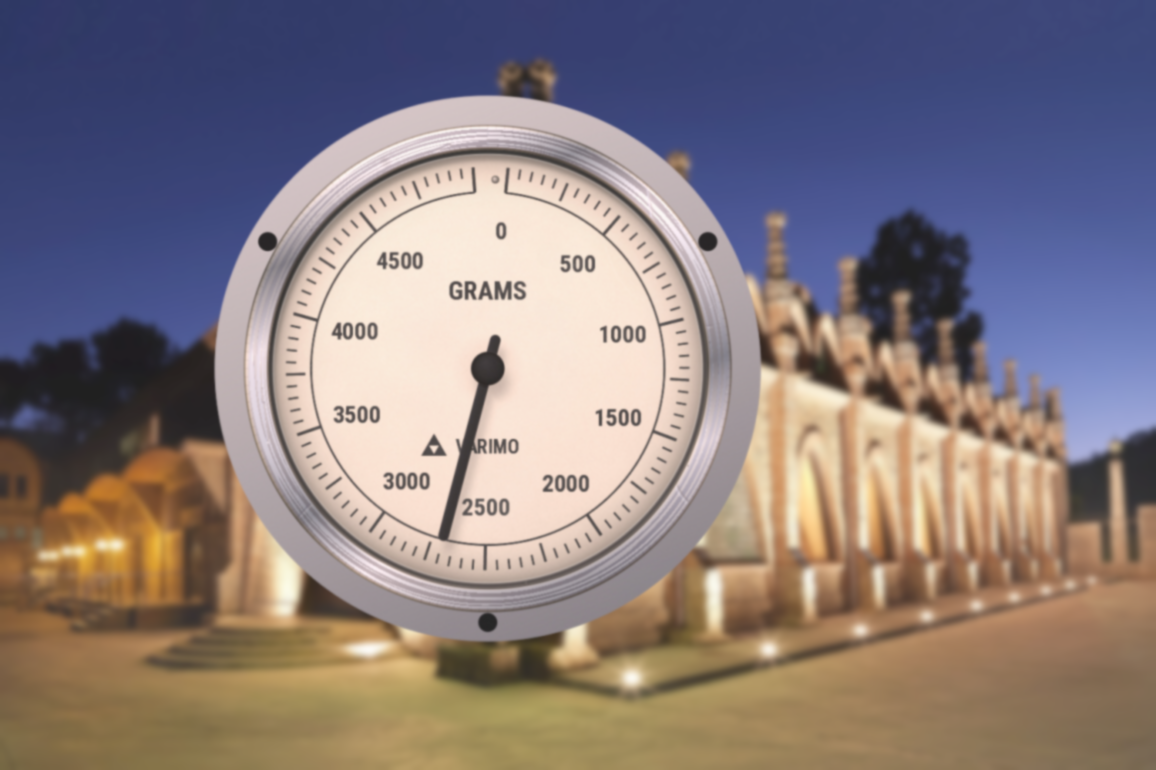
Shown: value=2700 unit=g
